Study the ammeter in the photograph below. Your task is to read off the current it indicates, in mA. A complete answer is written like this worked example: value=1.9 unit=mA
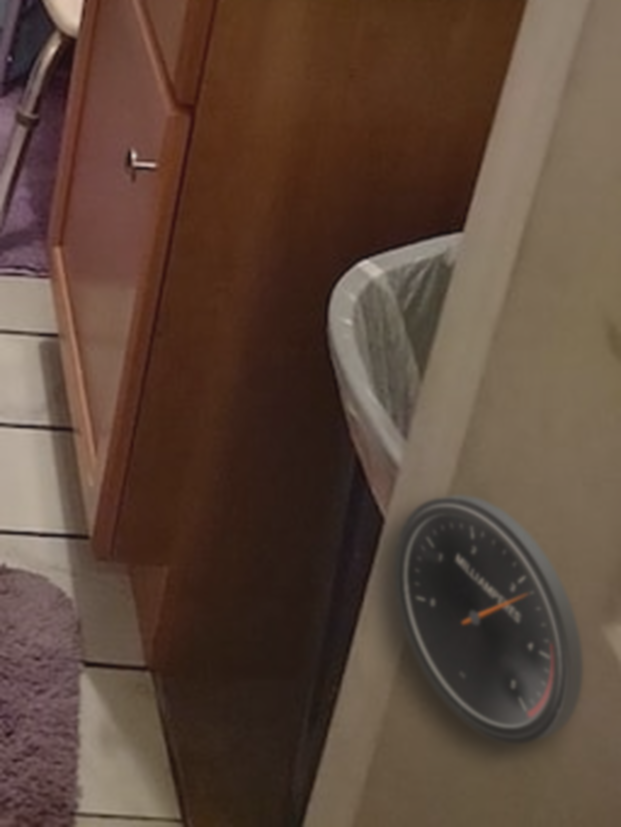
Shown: value=3.2 unit=mA
